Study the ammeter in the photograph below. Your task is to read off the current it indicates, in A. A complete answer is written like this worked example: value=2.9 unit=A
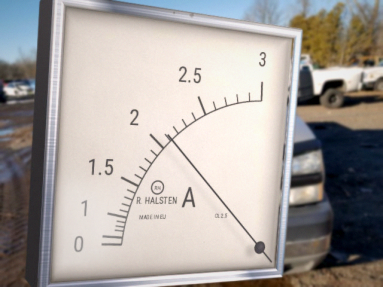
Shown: value=2.1 unit=A
